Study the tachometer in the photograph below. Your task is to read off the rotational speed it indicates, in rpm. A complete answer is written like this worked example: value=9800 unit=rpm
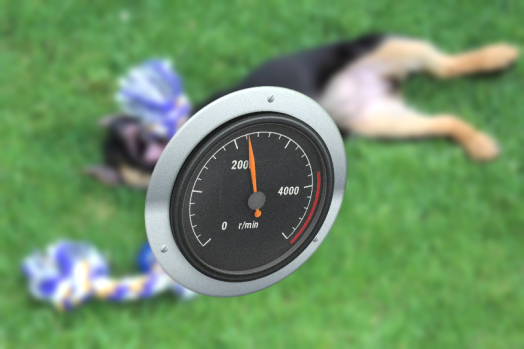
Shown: value=2200 unit=rpm
